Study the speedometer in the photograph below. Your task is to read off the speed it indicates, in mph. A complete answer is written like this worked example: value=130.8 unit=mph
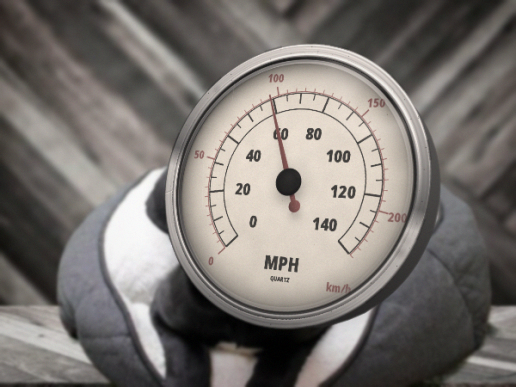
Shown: value=60 unit=mph
